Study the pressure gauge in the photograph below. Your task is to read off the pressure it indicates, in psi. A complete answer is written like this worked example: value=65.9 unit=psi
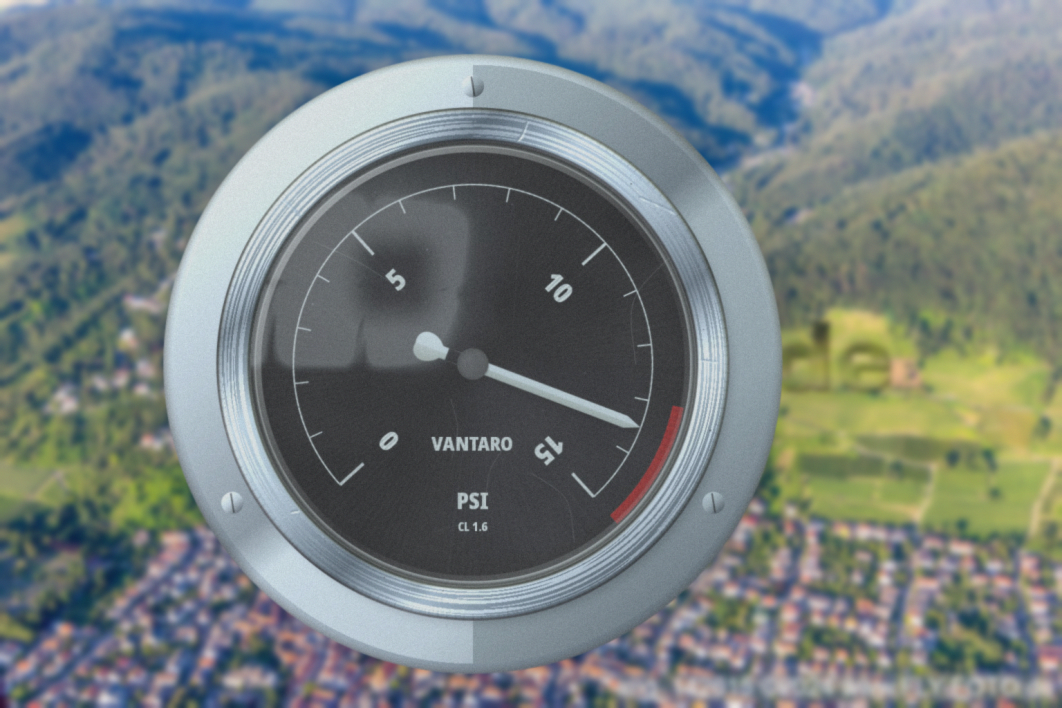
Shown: value=13.5 unit=psi
